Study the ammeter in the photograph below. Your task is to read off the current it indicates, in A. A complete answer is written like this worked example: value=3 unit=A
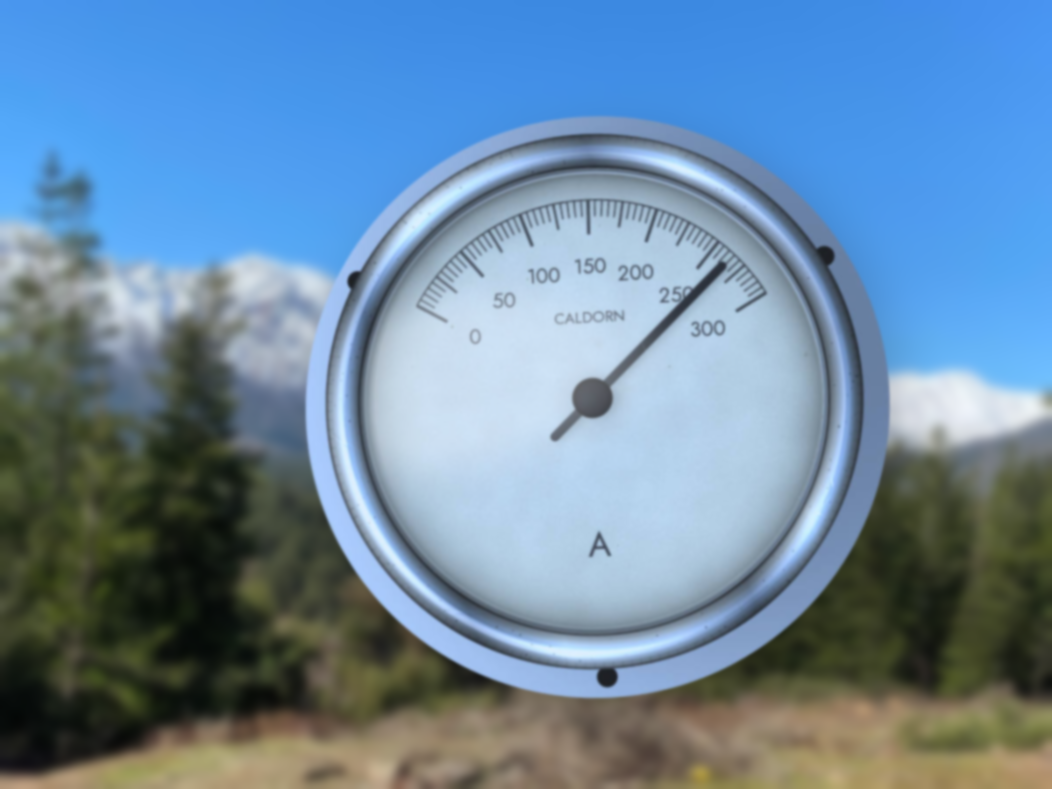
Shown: value=265 unit=A
